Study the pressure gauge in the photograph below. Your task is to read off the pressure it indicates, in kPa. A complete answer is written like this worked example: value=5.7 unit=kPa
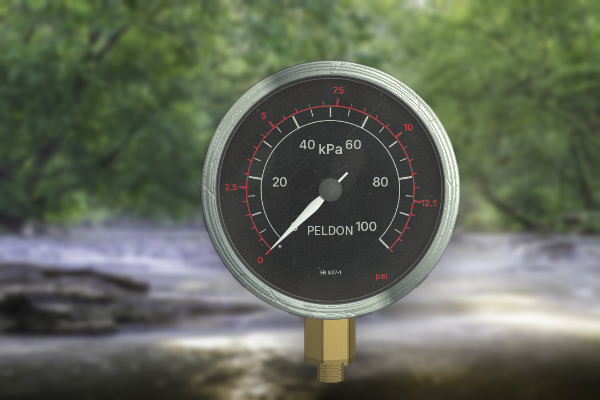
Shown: value=0 unit=kPa
